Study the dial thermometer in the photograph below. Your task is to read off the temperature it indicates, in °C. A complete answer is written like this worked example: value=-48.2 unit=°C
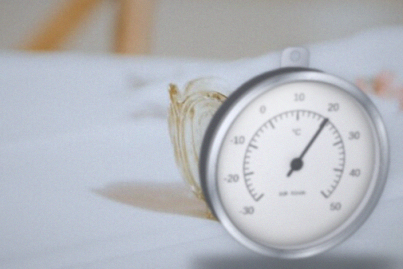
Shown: value=20 unit=°C
